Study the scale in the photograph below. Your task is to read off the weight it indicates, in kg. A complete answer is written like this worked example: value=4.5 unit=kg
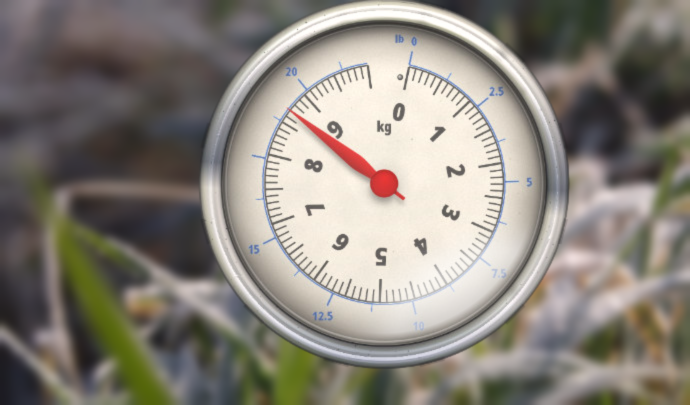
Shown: value=8.7 unit=kg
